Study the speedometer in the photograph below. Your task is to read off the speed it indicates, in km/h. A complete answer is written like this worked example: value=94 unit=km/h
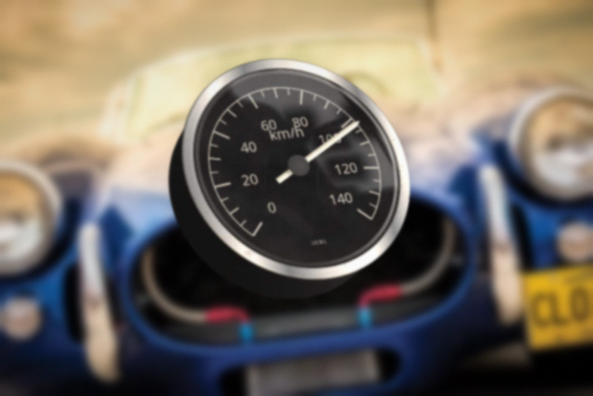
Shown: value=102.5 unit=km/h
